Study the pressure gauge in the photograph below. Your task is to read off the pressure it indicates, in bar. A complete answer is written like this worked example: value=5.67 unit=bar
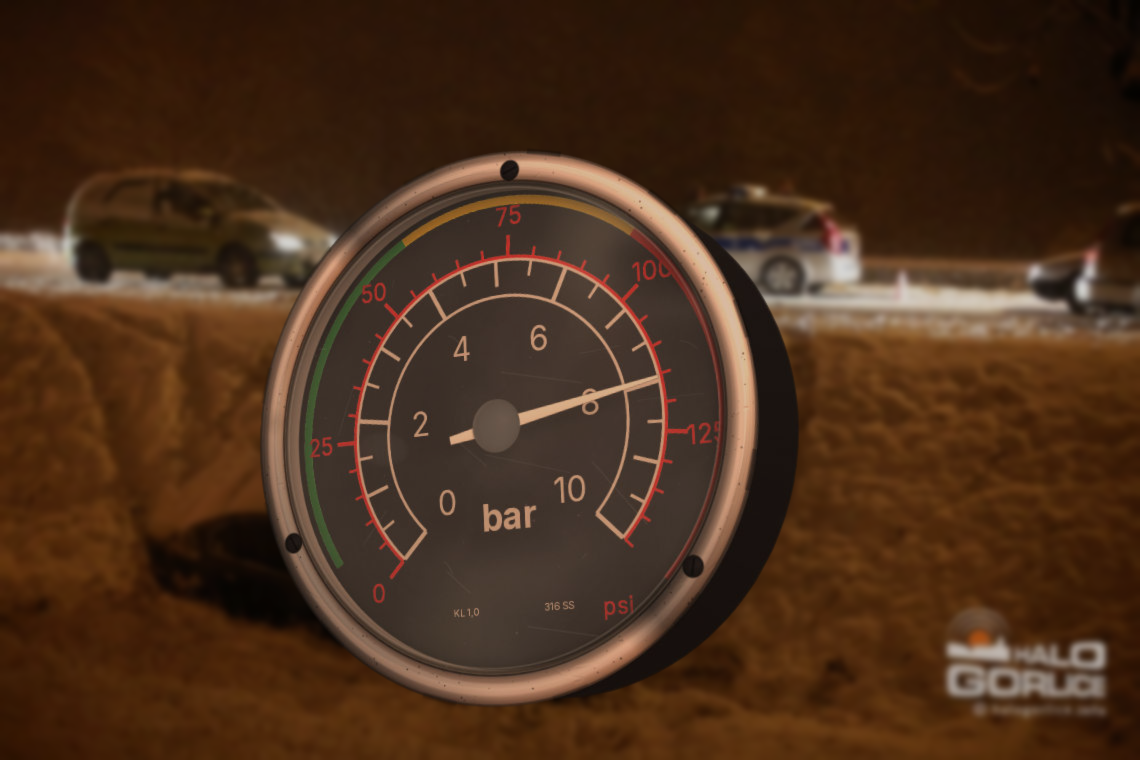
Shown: value=8 unit=bar
